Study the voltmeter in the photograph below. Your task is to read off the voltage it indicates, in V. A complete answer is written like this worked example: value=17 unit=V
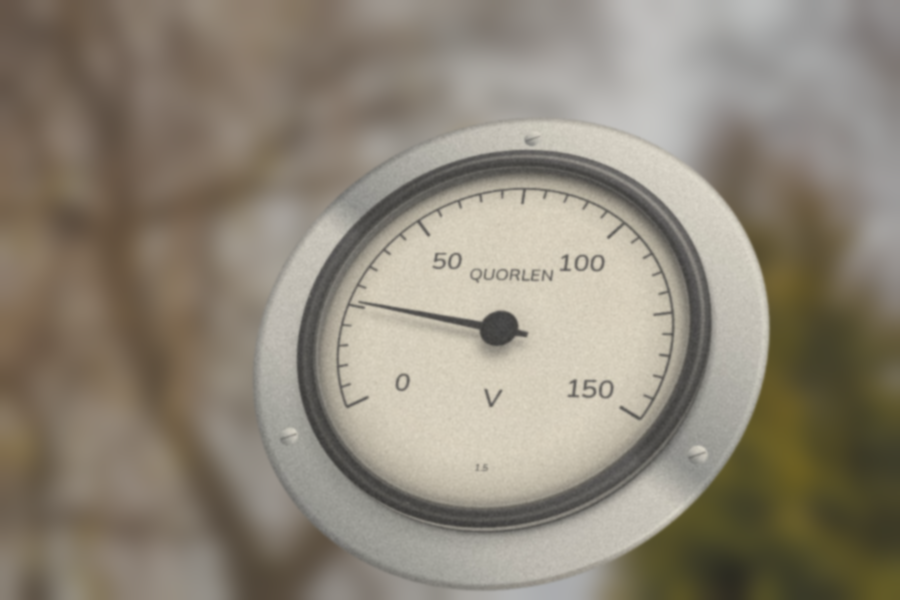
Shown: value=25 unit=V
